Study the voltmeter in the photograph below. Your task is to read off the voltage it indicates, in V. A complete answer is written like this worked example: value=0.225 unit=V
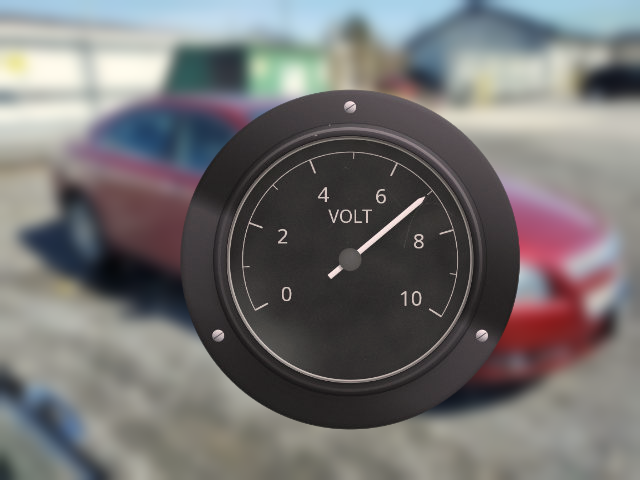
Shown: value=7 unit=V
